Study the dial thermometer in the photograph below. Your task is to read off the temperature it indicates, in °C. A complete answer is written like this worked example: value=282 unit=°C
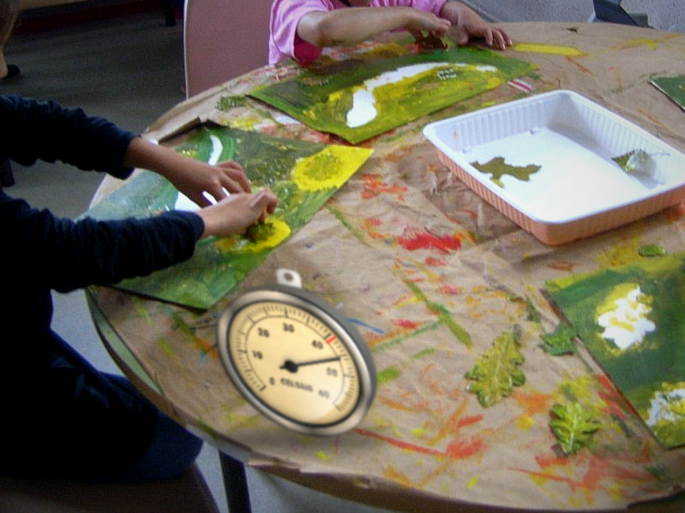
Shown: value=45 unit=°C
